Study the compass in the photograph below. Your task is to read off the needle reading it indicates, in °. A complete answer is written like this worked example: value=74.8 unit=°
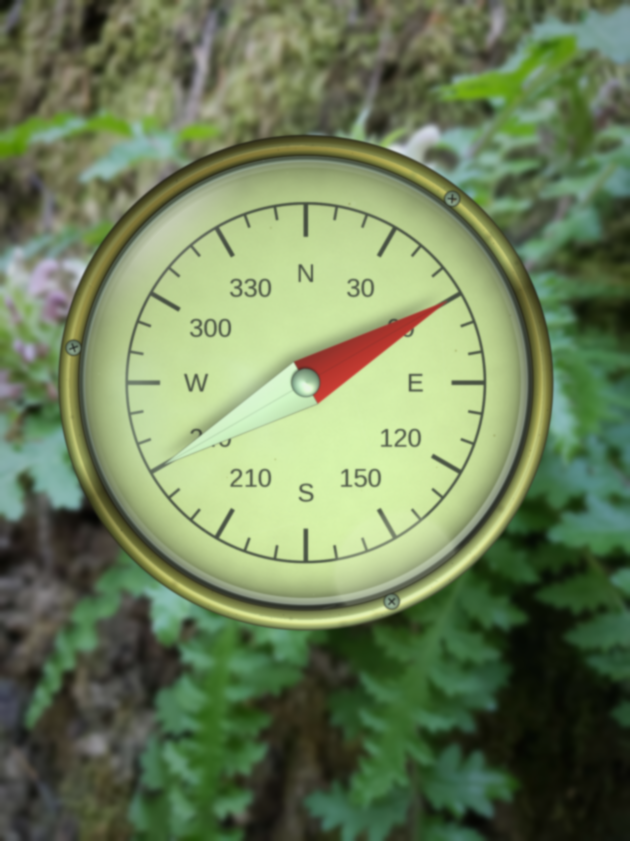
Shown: value=60 unit=°
